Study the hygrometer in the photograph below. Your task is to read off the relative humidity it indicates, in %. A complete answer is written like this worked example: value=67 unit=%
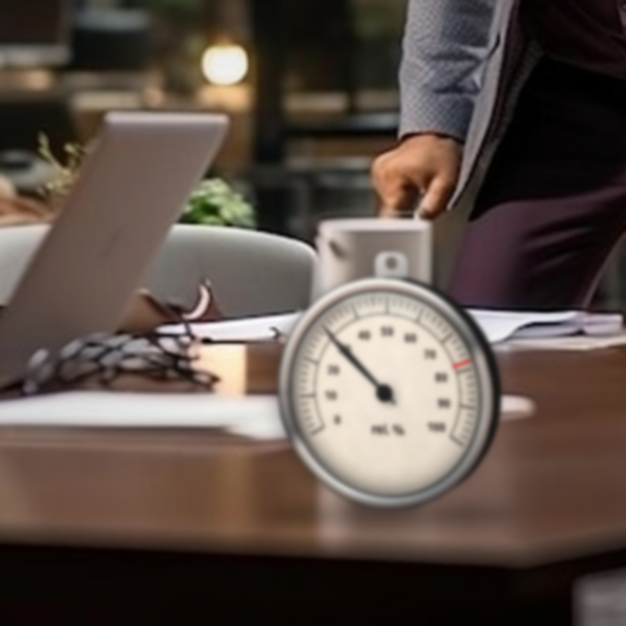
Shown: value=30 unit=%
